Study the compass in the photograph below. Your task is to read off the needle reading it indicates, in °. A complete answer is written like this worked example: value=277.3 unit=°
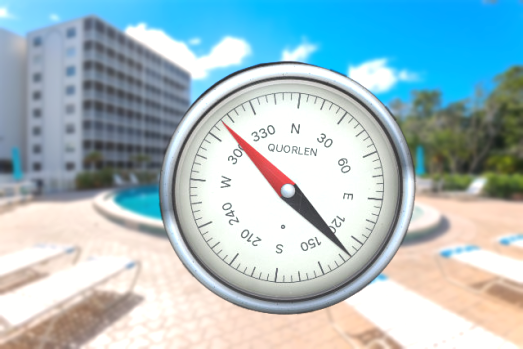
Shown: value=310 unit=°
